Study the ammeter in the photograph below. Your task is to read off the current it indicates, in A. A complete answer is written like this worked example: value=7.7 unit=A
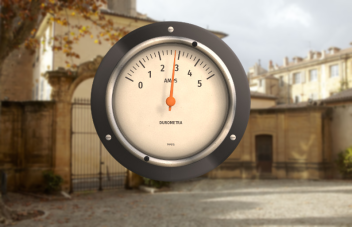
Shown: value=2.8 unit=A
